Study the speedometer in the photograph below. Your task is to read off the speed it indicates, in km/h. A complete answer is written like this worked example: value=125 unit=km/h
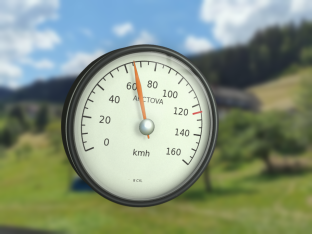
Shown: value=65 unit=km/h
